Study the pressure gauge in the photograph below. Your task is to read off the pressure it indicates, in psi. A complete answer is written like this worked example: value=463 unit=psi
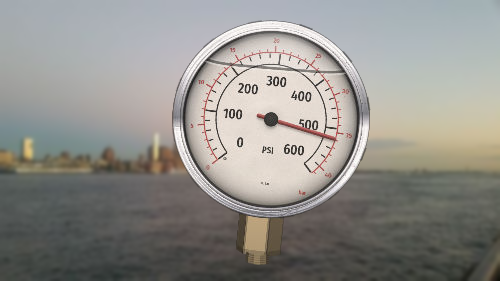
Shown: value=520 unit=psi
